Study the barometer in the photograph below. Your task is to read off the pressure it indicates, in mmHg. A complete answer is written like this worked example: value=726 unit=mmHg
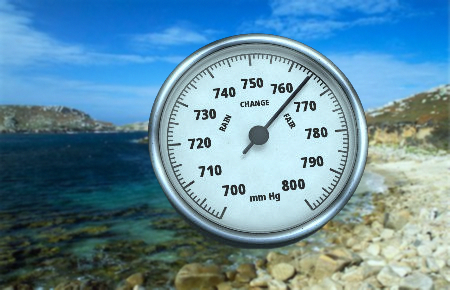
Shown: value=765 unit=mmHg
